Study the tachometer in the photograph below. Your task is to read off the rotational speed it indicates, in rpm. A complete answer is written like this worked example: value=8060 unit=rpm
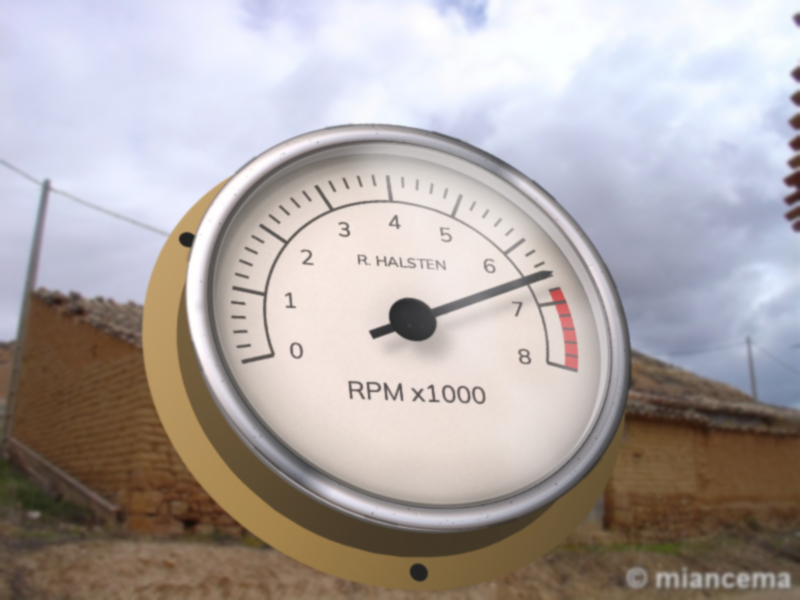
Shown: value=6600 unit=rpm
